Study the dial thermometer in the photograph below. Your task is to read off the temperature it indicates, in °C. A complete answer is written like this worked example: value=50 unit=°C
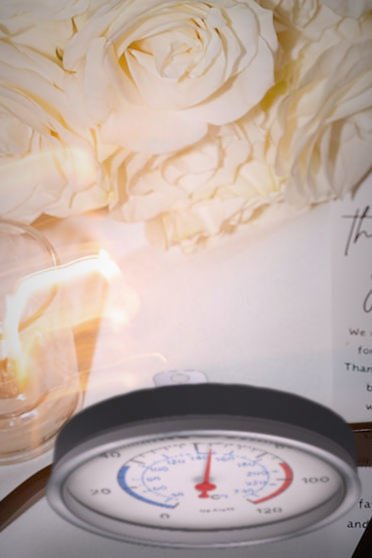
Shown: value=64 unit=°C
